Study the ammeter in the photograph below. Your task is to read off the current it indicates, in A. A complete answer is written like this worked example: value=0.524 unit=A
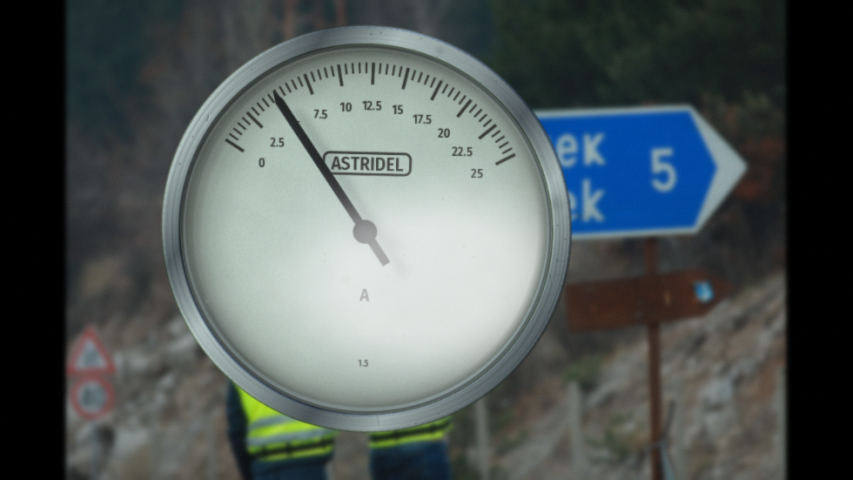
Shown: value=5 unit=A
